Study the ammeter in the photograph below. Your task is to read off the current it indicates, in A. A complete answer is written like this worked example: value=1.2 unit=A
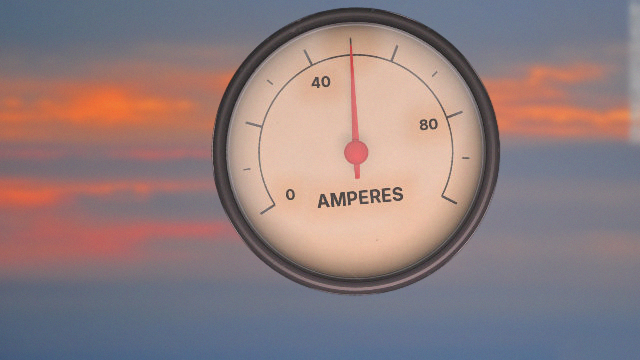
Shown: value=50 unit=A
